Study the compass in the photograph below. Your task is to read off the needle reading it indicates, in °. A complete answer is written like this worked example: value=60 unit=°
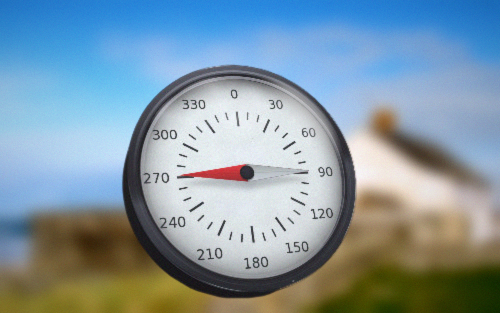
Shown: value=270 unit=°
